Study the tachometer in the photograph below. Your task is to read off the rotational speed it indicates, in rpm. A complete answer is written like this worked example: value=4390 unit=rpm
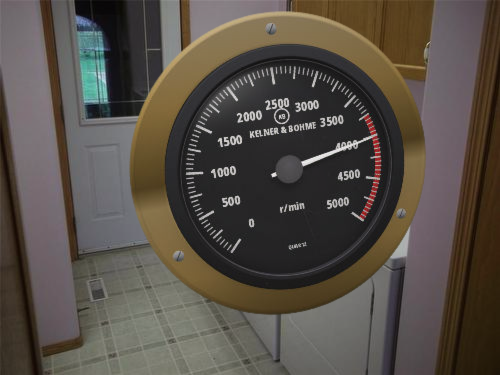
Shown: value=4000 unit=rpm
